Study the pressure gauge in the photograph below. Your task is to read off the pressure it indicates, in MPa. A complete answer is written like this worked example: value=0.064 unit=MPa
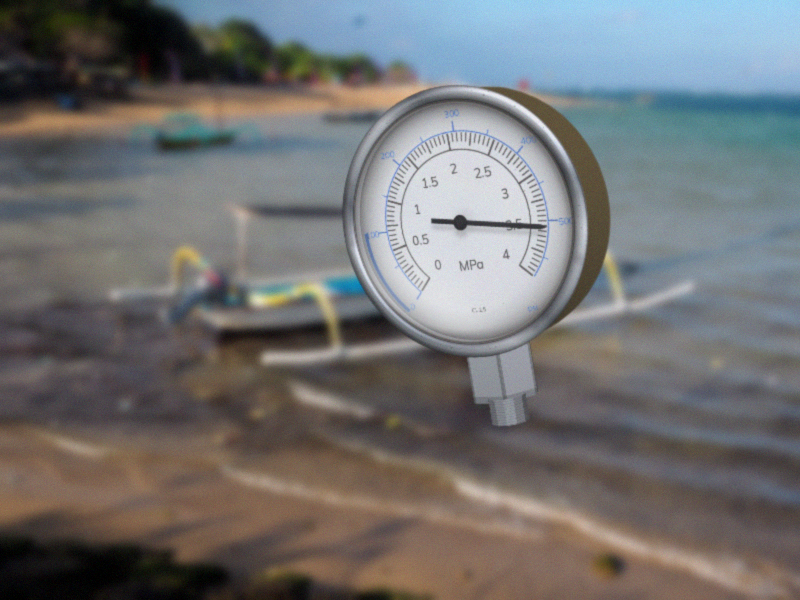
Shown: value=3.5 unit=MPa
